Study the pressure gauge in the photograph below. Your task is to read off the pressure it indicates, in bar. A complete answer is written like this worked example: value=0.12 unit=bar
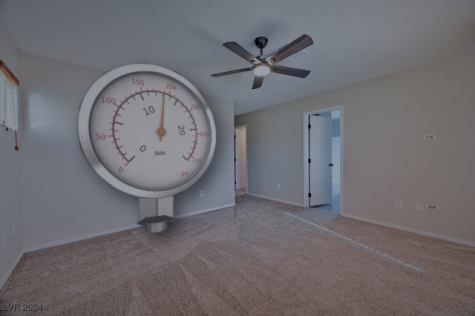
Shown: value=13 unit=bar
